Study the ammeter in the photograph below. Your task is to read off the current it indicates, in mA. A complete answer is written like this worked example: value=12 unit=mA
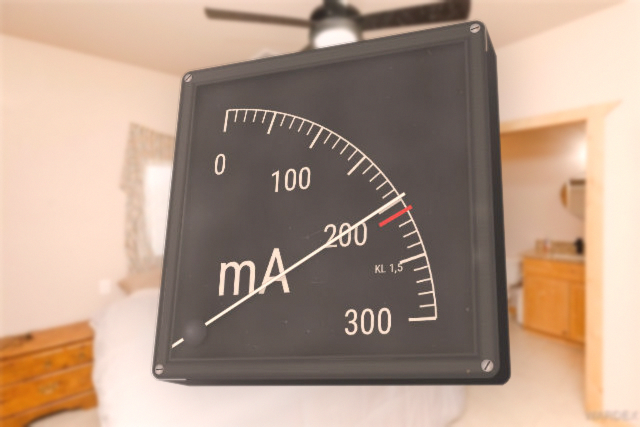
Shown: value=200 unit=mA
